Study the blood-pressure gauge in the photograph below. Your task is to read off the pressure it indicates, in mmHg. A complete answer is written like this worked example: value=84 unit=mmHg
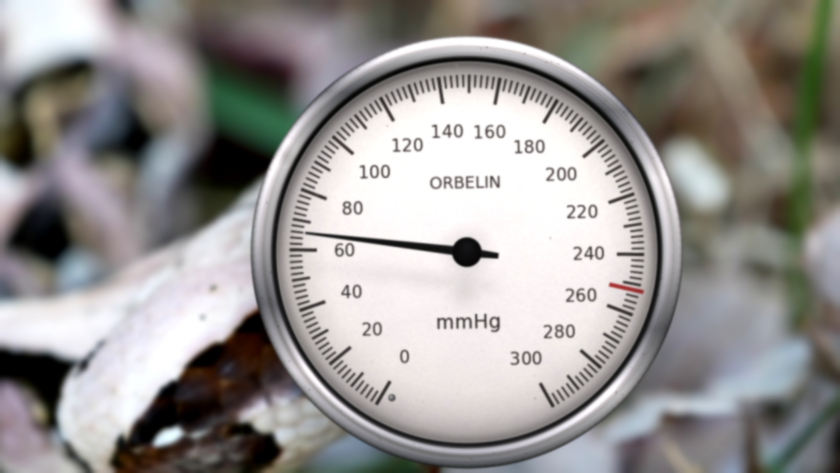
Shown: value=66 unit=mmHg
